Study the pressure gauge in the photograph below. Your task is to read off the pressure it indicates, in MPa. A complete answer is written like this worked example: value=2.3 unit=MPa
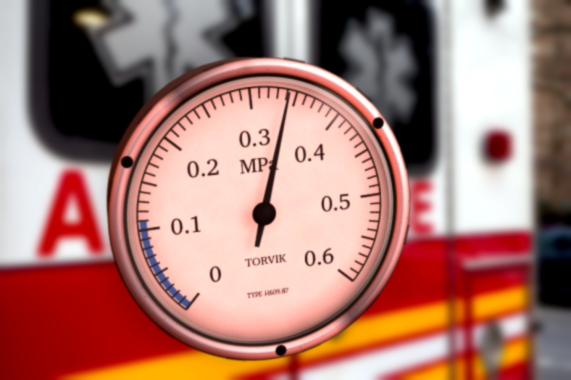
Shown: value=0.34 unit=MPa
